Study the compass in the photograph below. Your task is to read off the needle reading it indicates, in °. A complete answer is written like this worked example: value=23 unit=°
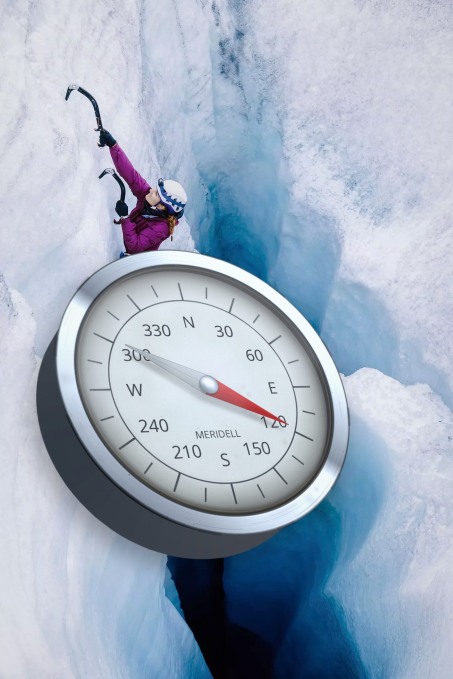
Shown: value=120 unit=°
